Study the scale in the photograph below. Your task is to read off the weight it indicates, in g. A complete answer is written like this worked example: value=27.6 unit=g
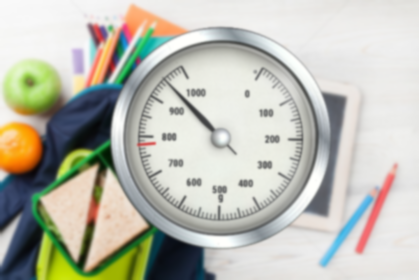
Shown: value=950 unit=g
